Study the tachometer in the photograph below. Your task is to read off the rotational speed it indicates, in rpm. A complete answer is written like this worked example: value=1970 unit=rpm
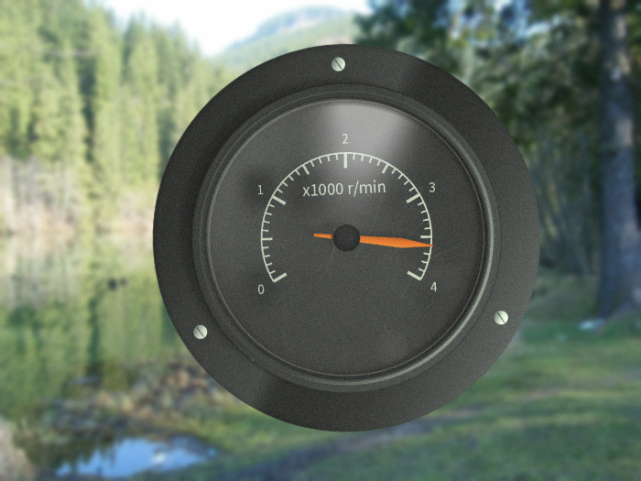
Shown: value=3600 unit=rpm
